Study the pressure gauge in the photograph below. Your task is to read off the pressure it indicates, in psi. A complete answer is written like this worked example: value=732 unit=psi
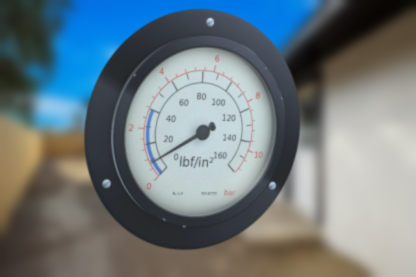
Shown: value=10 unit=psi
